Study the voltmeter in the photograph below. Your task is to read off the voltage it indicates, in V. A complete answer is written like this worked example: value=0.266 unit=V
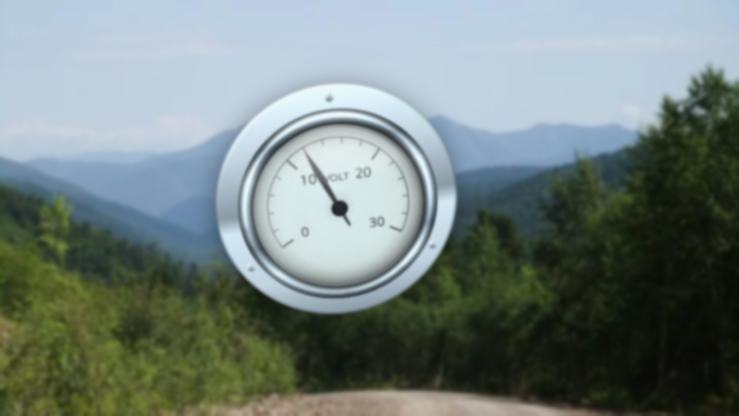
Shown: value=12 unit=V
